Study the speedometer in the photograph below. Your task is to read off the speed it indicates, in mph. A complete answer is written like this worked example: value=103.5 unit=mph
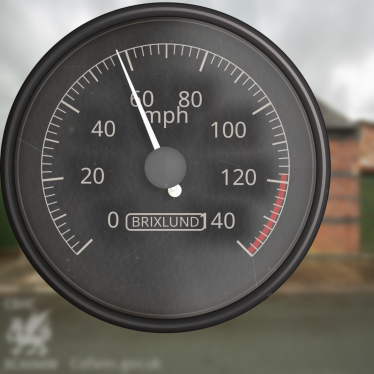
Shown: value=58 unit=mph
